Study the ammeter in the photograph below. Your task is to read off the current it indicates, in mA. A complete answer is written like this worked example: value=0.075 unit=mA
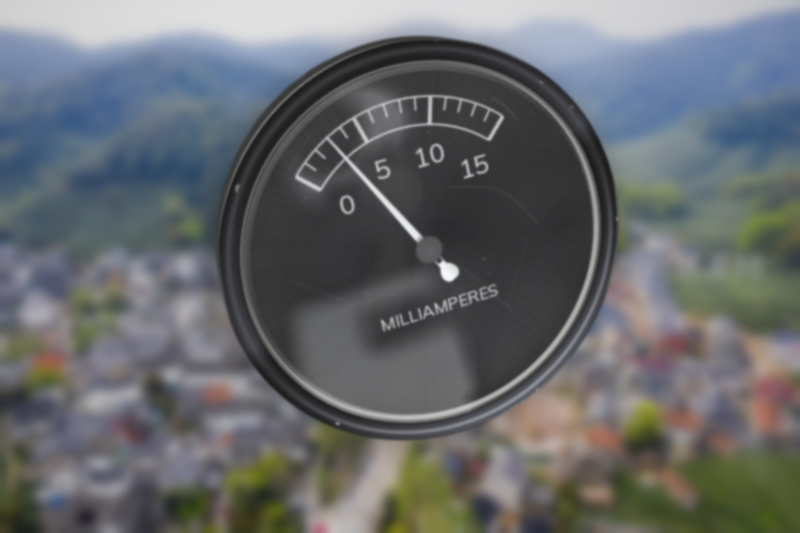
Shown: value=3 unit=mA
